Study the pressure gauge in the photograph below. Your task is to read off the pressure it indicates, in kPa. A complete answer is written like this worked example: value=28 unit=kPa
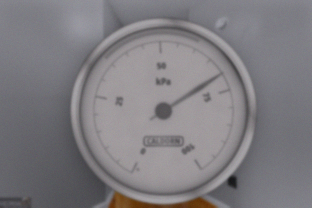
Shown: value=70 unit=kPa
